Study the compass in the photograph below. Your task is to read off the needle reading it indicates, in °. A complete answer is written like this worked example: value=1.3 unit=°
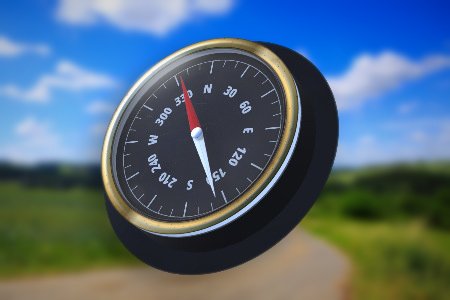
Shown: value=335 unit=°
